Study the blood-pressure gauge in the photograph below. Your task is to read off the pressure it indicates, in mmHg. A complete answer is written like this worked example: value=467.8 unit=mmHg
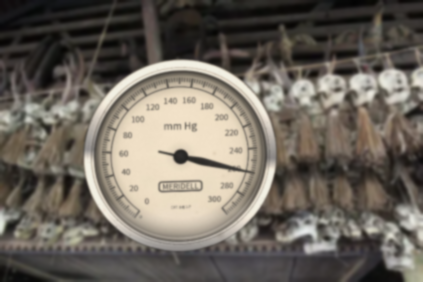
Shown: value=260 unit=mmHg
